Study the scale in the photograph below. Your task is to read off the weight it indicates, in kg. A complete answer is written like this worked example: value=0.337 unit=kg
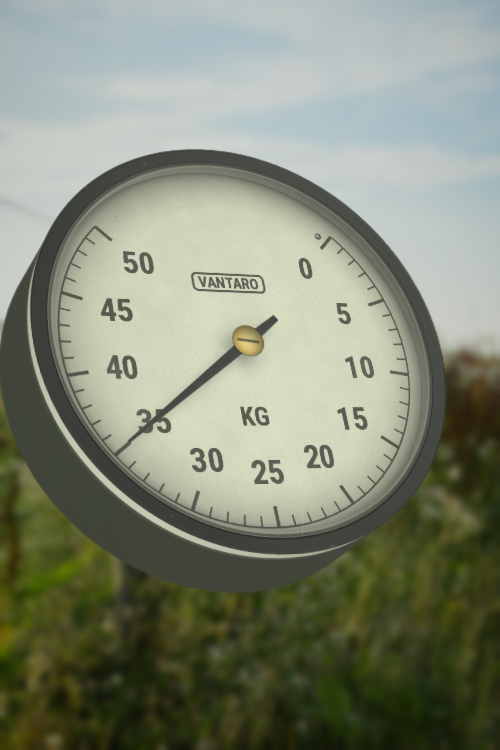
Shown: value=35 unit=kg
